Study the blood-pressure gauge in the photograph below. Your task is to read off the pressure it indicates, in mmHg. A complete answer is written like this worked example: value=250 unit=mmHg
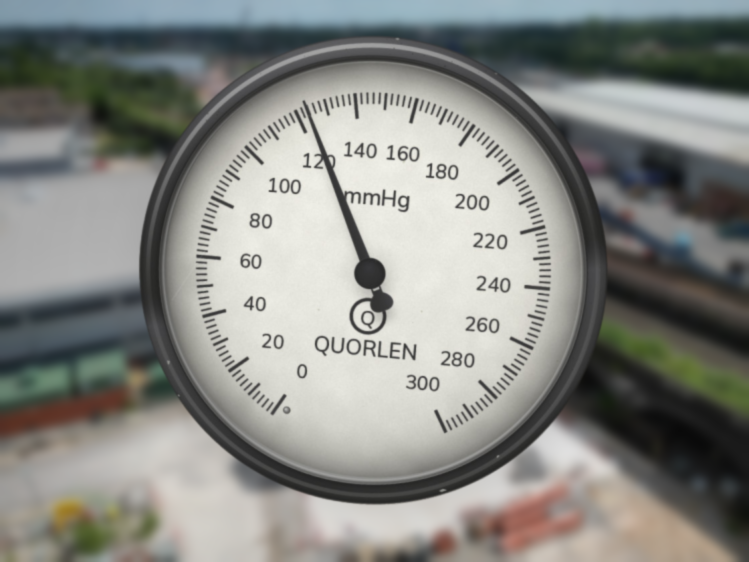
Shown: value=124 unit=mmHg
